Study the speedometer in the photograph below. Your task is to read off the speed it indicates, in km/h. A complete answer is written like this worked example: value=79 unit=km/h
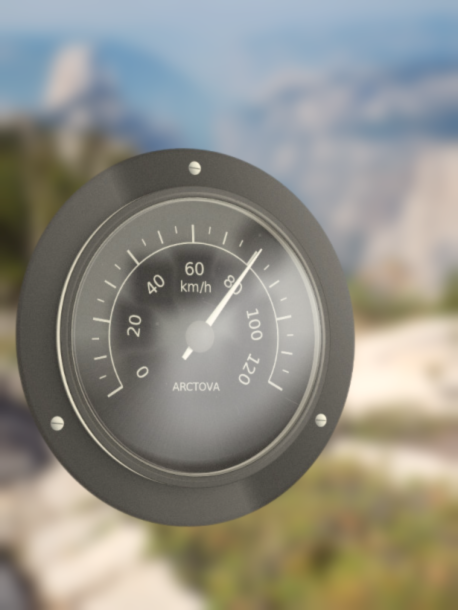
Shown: value=80 unit=km/h
